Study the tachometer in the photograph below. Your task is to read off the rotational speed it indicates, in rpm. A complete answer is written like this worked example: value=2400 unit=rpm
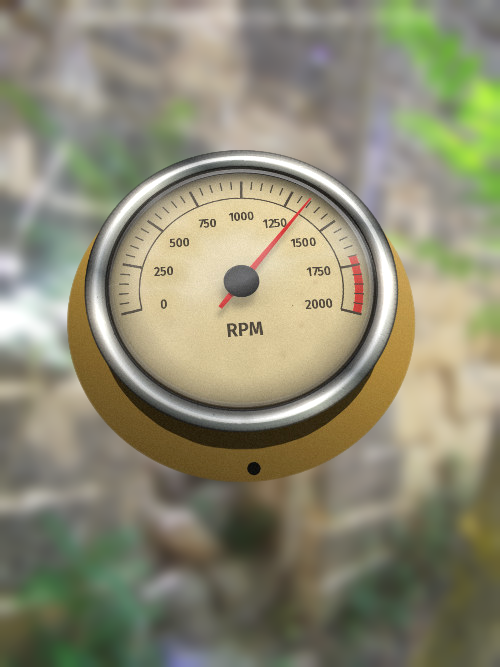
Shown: value=1350 unit=rpm
